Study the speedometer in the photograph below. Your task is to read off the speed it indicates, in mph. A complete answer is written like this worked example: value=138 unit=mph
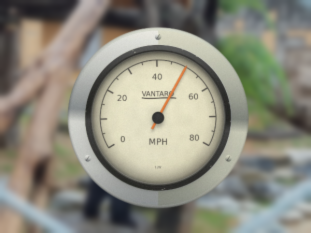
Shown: value=50 unit=mph
